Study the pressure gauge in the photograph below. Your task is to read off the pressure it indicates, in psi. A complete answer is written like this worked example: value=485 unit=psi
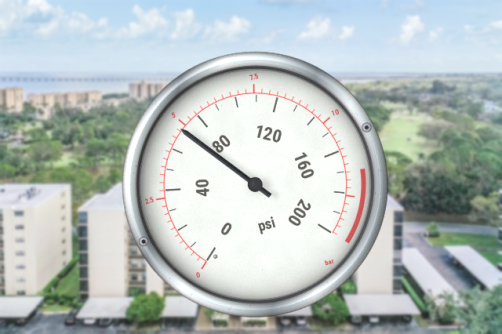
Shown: value=70 unit=psi
